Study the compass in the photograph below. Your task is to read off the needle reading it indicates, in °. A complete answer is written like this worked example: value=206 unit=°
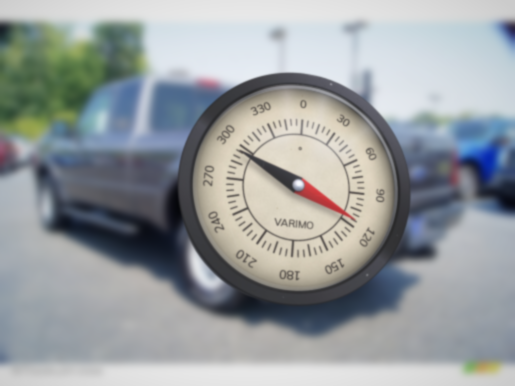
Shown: value=115 unit=°
